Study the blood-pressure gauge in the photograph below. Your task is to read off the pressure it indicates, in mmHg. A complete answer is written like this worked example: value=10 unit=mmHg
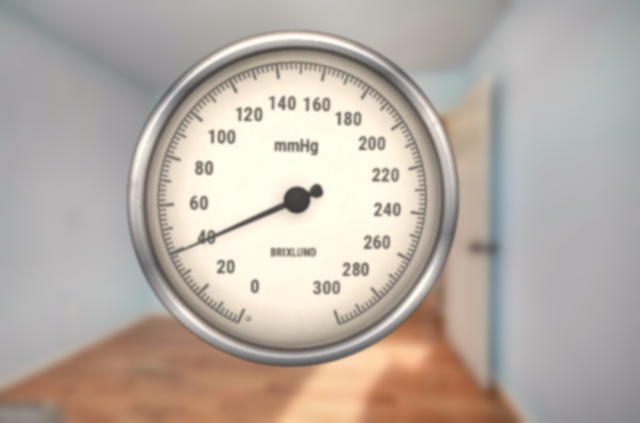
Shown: value=40 unit=mmHg
